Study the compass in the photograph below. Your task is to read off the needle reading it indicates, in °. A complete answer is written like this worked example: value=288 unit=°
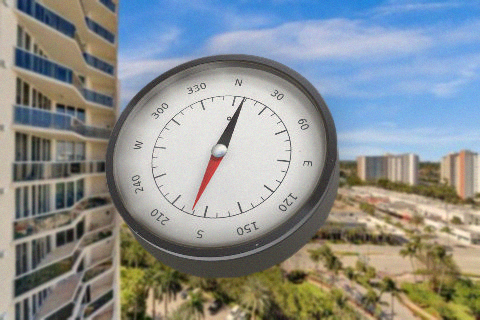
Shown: value=190 unit=°
